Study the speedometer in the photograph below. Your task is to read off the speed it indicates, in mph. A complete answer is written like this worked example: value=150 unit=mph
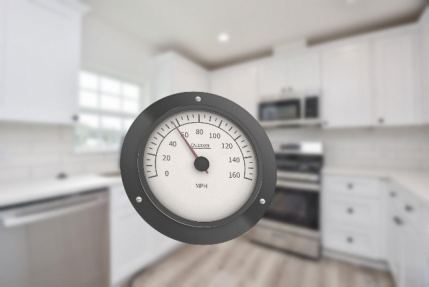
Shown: value=55 unit=mph
